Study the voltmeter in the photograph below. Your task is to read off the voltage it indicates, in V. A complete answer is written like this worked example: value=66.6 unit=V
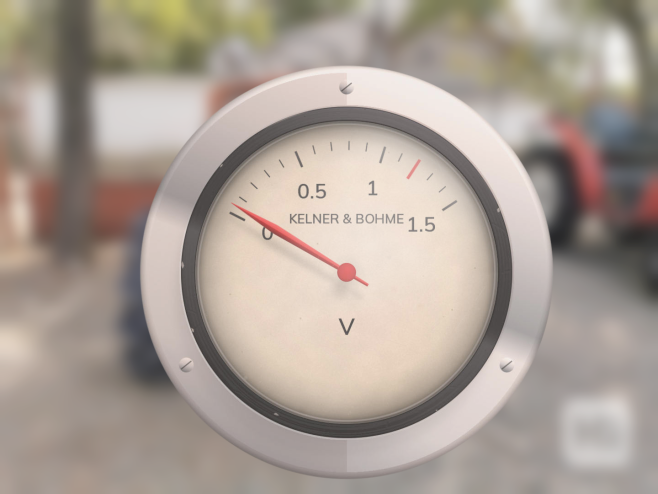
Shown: value=0.05 unit=V
